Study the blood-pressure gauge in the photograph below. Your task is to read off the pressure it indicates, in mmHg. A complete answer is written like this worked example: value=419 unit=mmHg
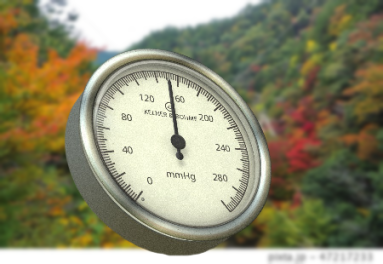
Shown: value=150 unit=mmHg
